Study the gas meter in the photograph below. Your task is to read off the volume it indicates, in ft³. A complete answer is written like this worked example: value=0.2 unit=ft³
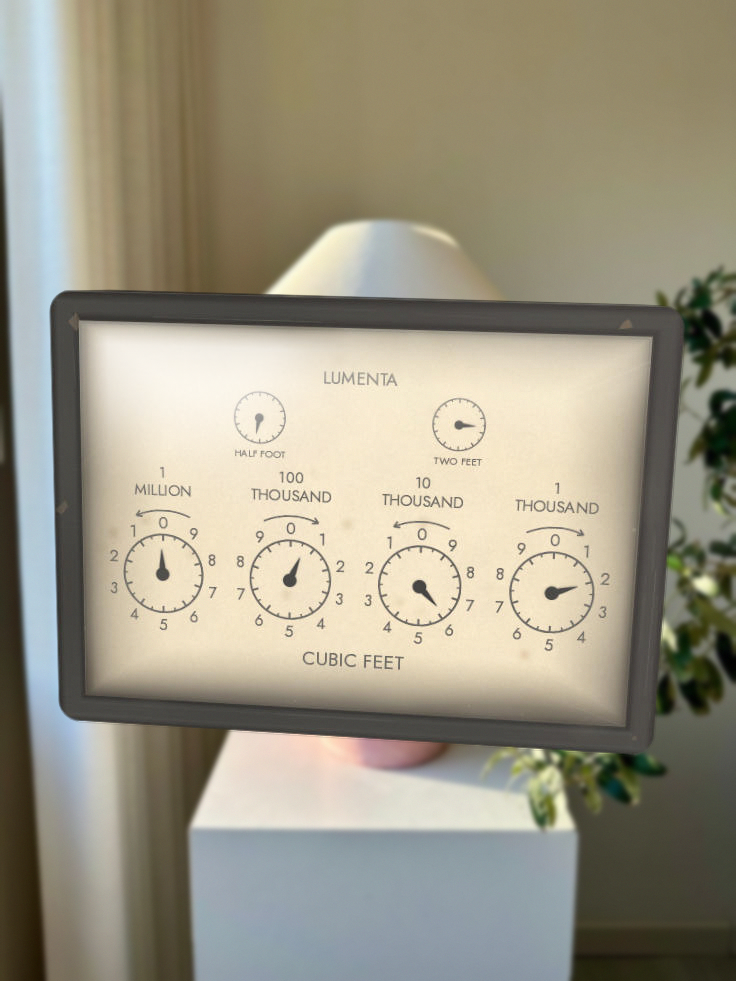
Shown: value=6200 unit=ft³
